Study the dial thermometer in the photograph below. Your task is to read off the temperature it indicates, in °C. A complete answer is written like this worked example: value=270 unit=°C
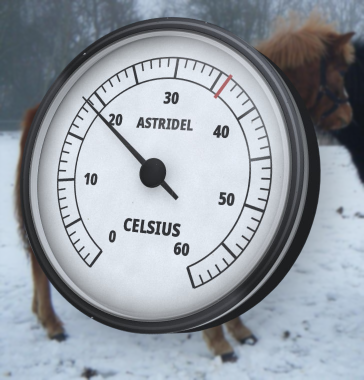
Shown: value=19 unit=°C
